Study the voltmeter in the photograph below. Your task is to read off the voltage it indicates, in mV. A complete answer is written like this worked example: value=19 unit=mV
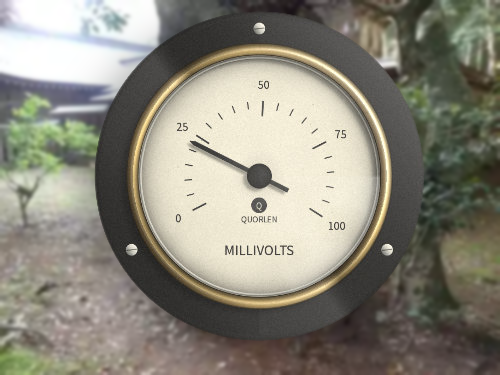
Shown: value=22.5 unit=mV
